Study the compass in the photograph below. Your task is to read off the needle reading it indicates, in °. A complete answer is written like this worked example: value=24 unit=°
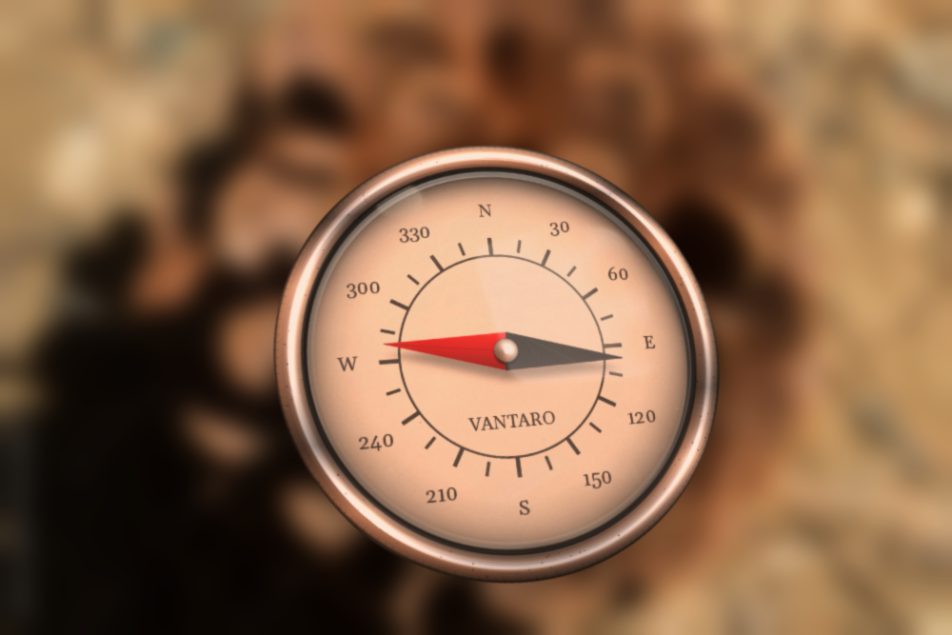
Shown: value=277.5 unit=°
